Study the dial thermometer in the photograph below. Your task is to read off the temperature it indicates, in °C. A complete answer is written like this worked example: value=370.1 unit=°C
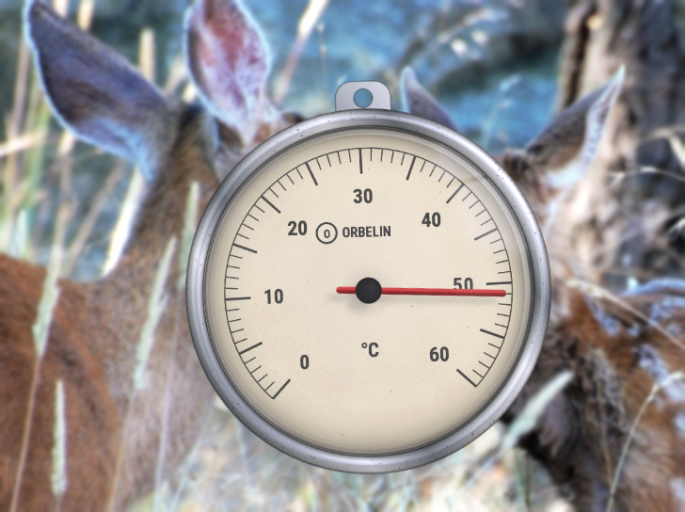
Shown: value=51 unit=°C
